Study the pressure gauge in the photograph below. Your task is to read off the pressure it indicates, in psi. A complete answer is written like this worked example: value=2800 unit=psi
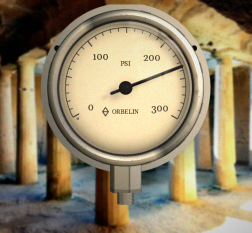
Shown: value=235 unit=psi
